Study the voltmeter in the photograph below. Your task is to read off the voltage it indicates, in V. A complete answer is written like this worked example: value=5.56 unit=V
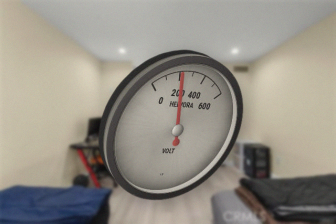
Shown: value=200 unit=V
